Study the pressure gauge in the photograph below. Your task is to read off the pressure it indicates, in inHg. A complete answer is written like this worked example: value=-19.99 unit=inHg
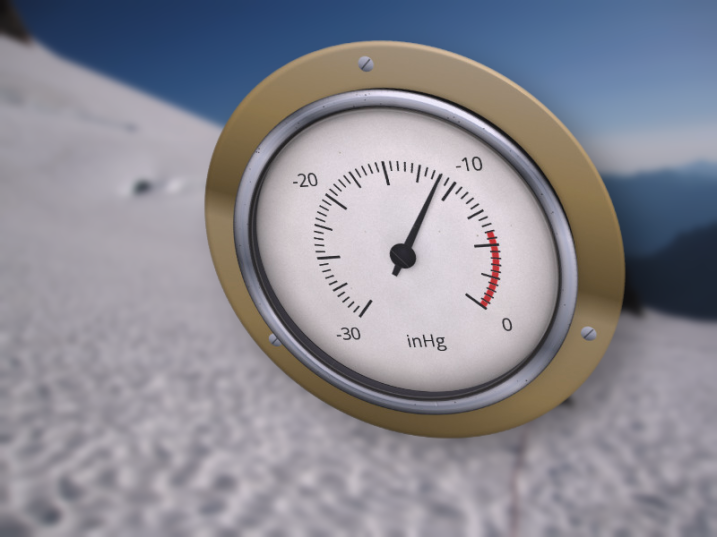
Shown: value=-11 unit=inHg
